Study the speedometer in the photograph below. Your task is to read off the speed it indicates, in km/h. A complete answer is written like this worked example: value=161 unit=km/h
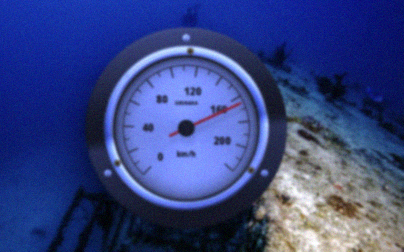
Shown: value=165 unit=km/h
